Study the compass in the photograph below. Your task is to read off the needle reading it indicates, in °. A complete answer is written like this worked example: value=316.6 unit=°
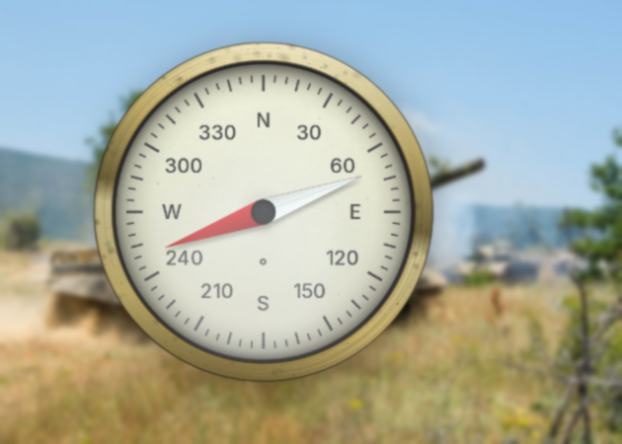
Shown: value=250 unit=°
